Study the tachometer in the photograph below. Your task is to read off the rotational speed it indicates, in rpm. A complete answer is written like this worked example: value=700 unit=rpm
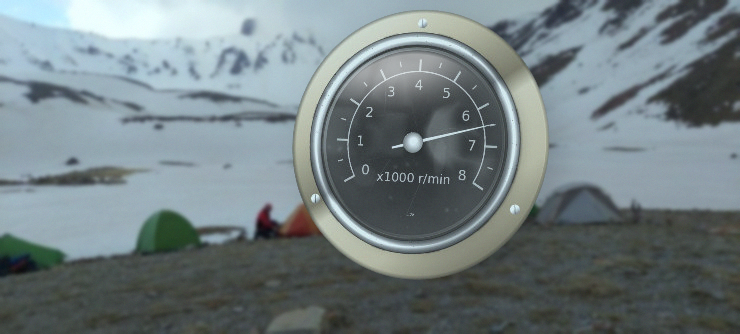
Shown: value=6500 unit=rpm
